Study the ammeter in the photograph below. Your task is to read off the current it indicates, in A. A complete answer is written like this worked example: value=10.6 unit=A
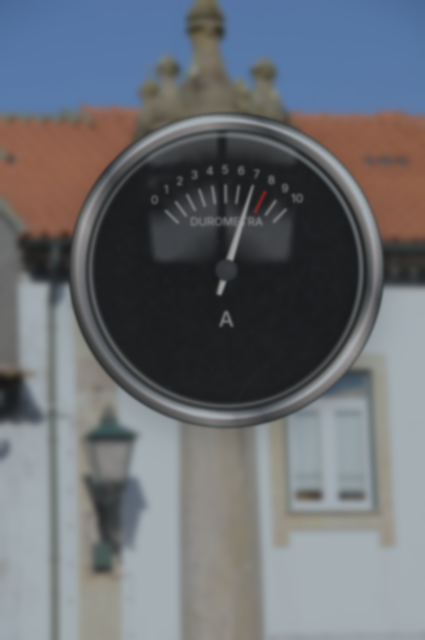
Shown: value=7 unit=A
